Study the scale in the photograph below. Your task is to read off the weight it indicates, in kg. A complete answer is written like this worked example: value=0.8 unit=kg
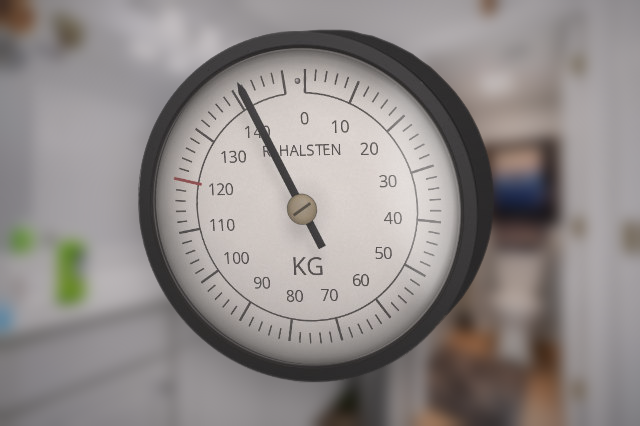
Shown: value=142 unit=kg
